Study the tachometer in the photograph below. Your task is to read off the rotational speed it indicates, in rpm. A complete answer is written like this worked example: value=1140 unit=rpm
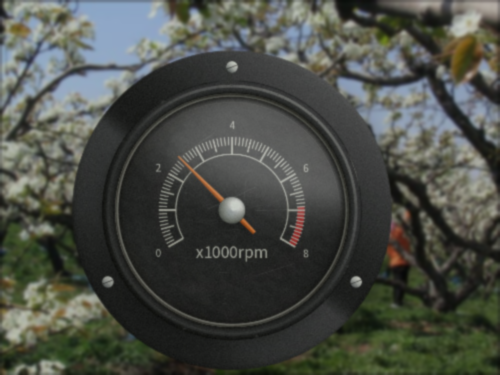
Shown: value=2500 unit=rpm
